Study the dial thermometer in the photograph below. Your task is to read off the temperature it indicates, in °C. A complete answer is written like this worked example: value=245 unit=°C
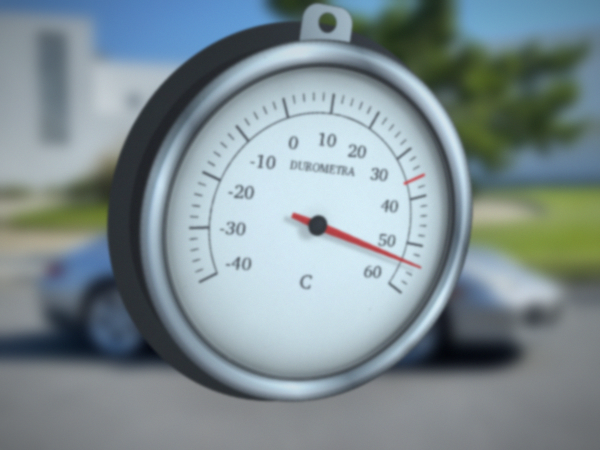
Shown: value=54 unit=°C
